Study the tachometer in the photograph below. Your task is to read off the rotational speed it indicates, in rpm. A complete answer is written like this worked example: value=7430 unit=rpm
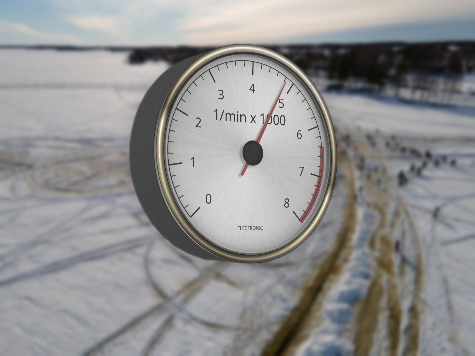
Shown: value=4800 unit=rpm
